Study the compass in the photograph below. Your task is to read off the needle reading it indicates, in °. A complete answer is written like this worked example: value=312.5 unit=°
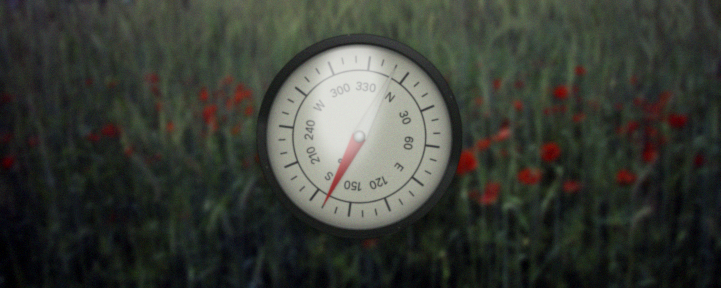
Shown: value=170 unit=°
